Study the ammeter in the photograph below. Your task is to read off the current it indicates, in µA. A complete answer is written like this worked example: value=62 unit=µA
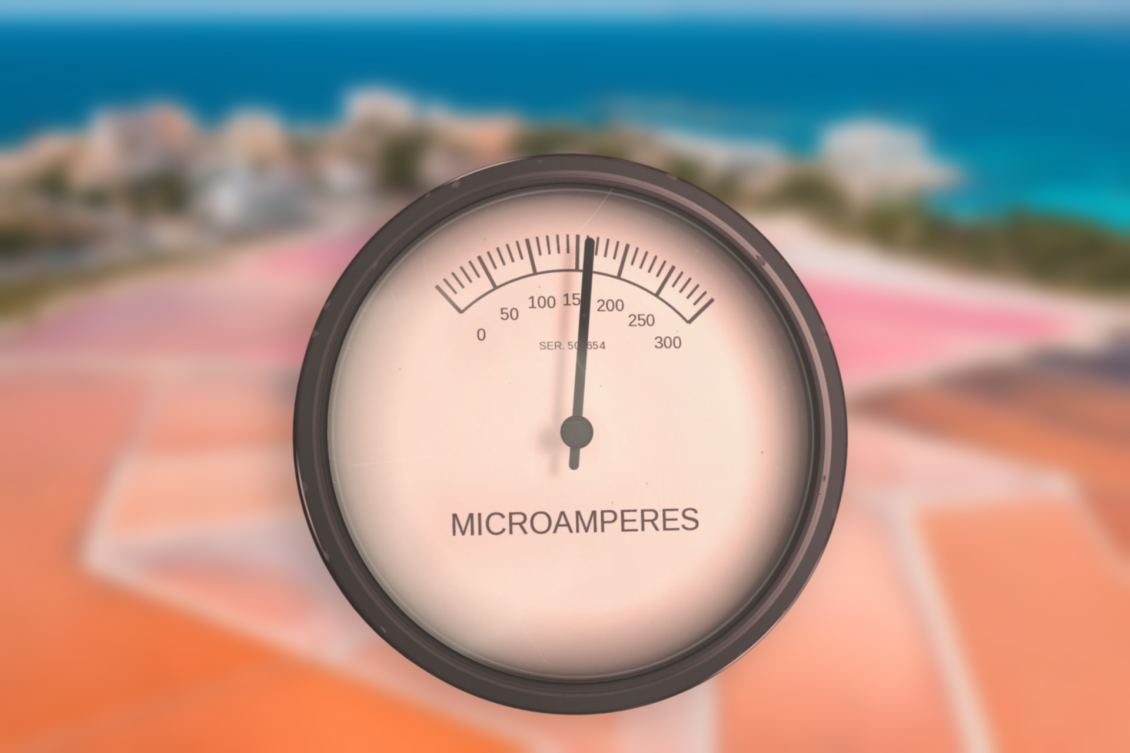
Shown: value=160 unit=µA
